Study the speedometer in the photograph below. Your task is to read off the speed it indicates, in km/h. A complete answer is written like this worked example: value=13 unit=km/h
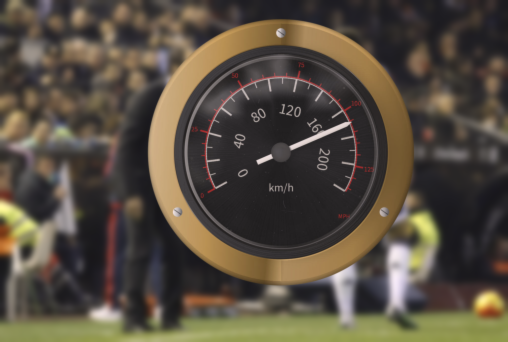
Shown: value=170 unit=km/h
